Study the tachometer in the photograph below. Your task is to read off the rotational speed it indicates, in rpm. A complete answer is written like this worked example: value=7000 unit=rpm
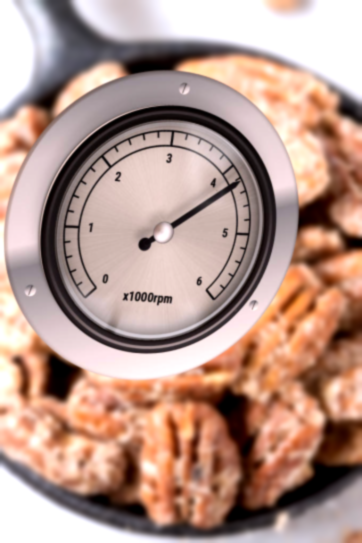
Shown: value=4200 unit=rpm
